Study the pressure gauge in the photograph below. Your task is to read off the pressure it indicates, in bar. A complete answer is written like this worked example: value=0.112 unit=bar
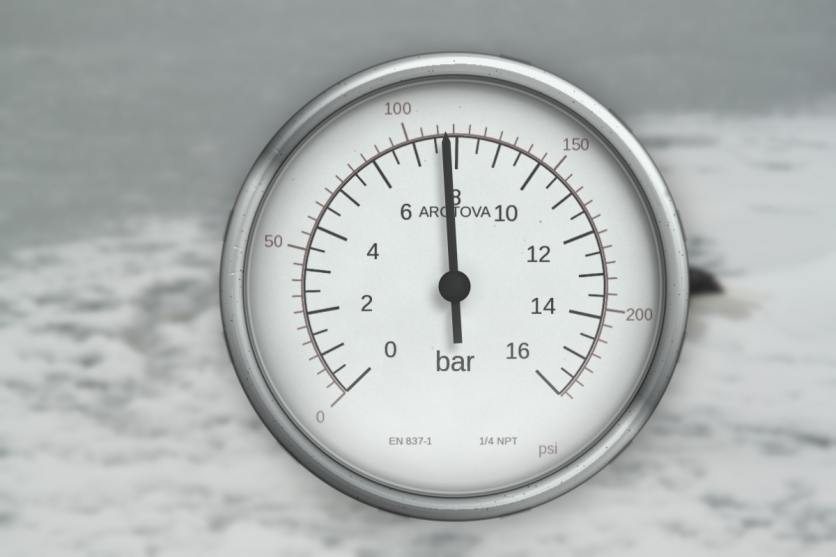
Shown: value=7.75 unit=bar
